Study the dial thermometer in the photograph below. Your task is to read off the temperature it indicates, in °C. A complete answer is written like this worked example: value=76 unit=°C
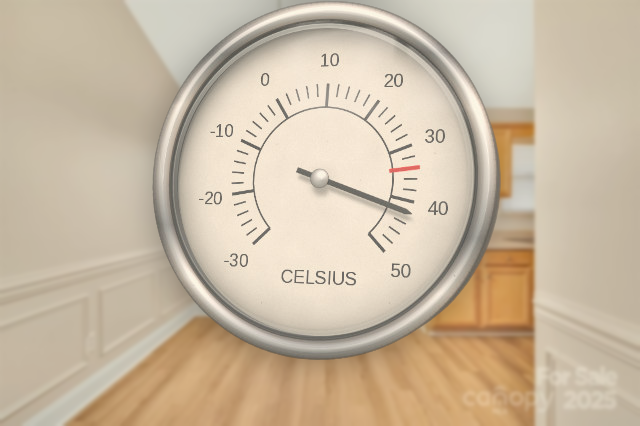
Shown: value=42 unit=°C
